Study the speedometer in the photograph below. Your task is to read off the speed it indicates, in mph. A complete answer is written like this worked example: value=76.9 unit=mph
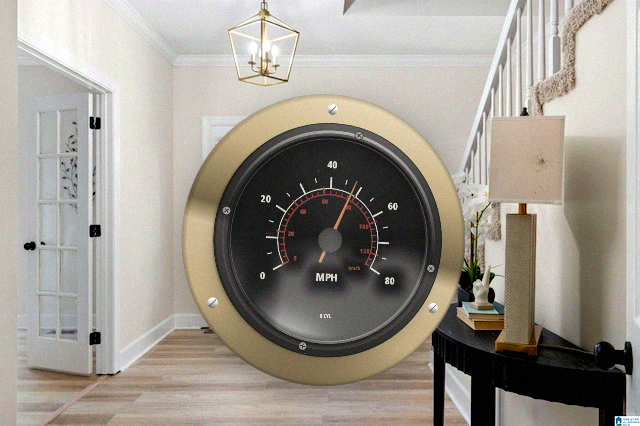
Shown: value=47.5 unit=mph
